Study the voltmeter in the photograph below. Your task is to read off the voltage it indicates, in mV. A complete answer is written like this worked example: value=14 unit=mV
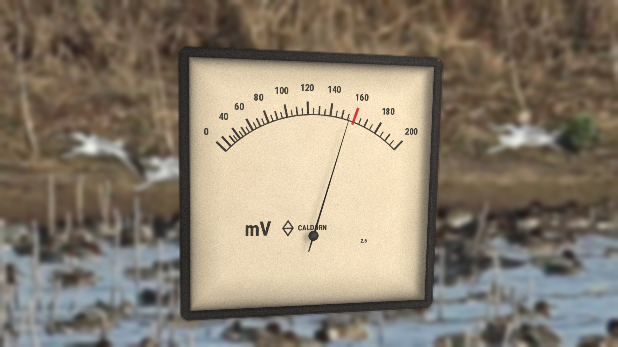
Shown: value=155 unit=mV
